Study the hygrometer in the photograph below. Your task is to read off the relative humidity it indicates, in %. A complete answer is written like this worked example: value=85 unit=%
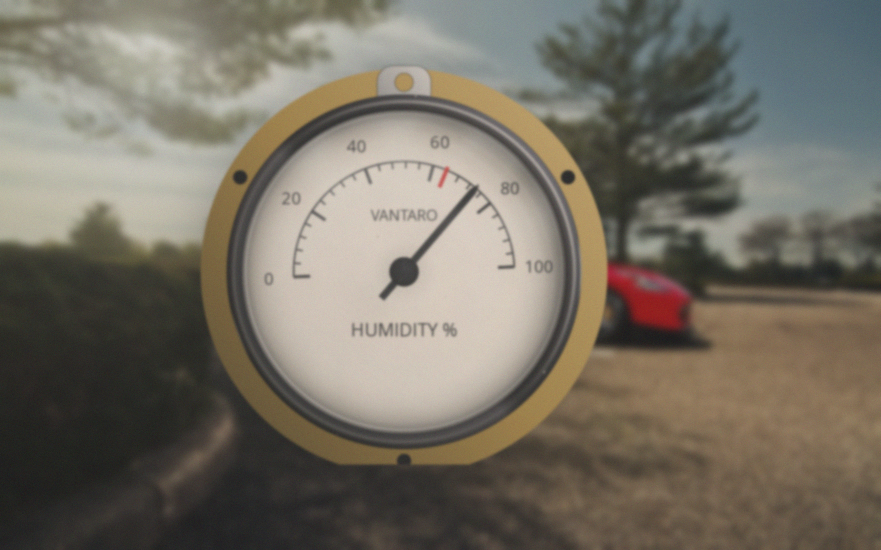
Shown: value=74 unit=%
